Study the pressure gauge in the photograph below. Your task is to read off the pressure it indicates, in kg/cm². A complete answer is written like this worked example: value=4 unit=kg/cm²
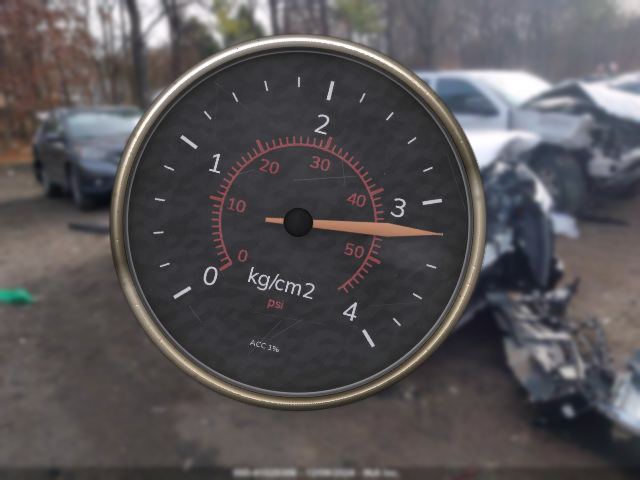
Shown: value=3.2 unit=kg/cm²
